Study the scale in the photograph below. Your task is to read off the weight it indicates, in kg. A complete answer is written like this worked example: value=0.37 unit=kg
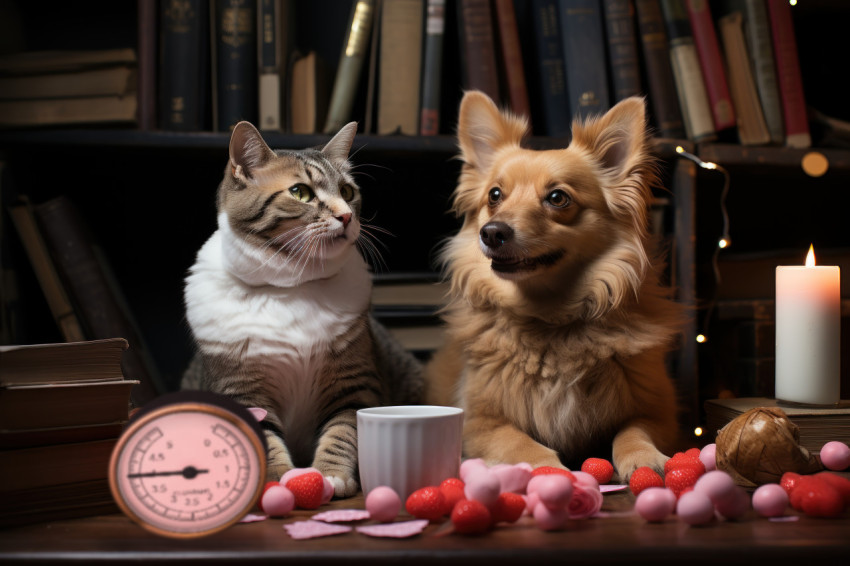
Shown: value=4 unit=kg
